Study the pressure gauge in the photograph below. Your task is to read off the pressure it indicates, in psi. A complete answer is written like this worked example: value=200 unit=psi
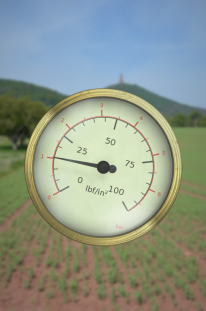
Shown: value=15 unit=psi
